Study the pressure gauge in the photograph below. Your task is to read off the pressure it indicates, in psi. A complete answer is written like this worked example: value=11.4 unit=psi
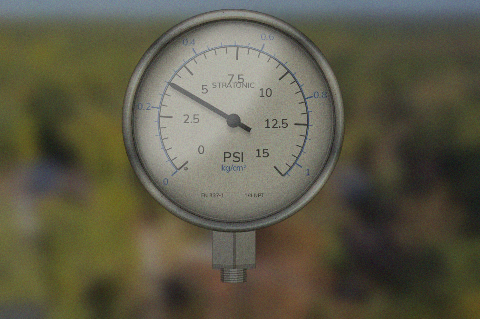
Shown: value=4 unit=psi
